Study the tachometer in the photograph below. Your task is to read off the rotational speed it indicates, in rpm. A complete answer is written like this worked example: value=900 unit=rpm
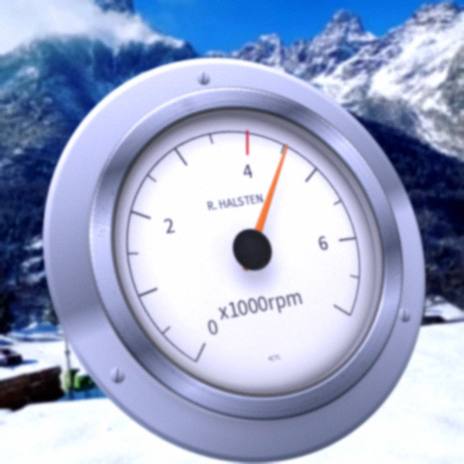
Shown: value=4500 unit=rpm
